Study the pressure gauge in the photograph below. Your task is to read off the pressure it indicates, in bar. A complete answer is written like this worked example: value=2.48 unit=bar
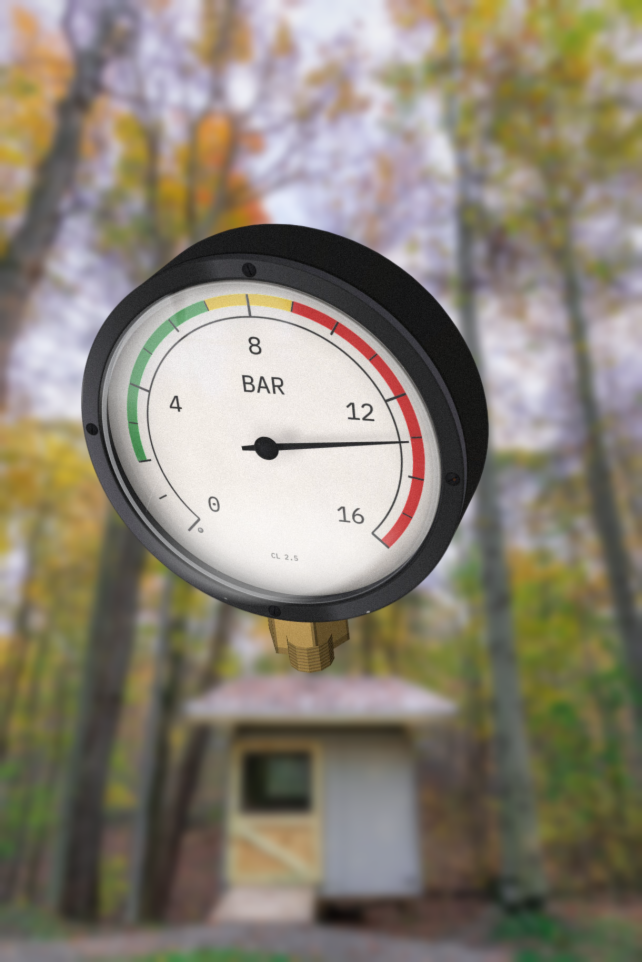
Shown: value=13 unit=bar
